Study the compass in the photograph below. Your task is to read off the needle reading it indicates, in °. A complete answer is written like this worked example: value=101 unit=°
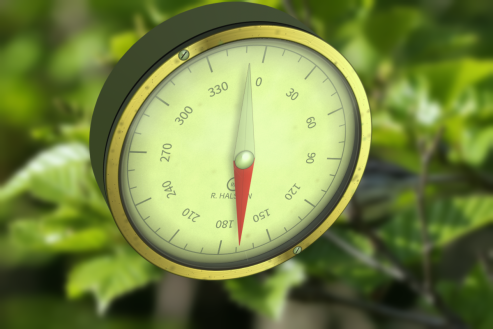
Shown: value=170 unit=°
